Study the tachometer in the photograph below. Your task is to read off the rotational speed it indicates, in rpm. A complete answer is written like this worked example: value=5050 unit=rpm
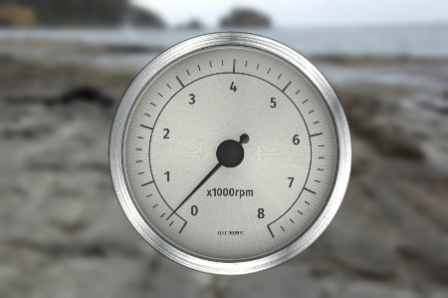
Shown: value=300 unit=rpm
